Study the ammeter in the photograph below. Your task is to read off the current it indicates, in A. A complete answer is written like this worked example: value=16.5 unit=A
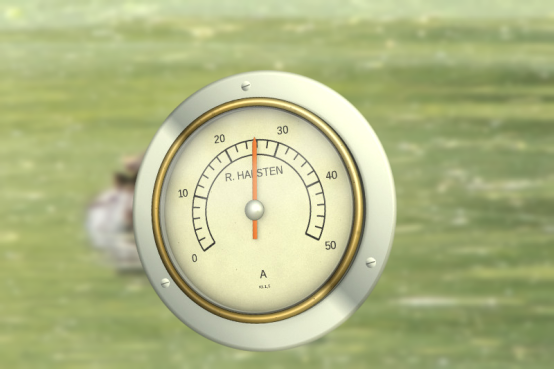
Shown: value=26 unit=A
